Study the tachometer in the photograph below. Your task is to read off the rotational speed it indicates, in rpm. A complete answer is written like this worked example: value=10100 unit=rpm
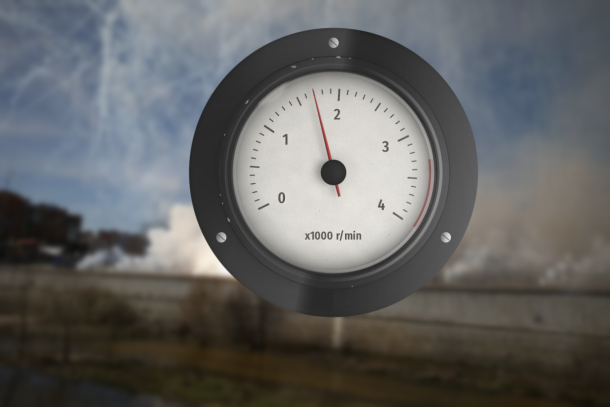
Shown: value=1700 unit=rpm
